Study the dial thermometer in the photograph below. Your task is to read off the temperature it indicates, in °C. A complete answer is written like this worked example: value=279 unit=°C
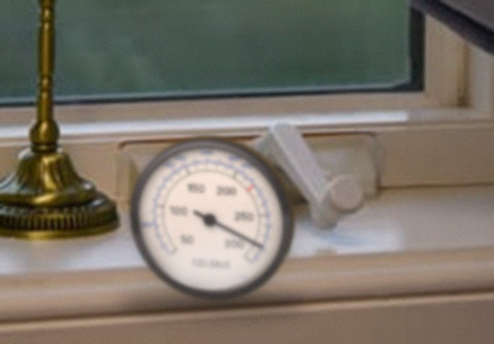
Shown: value=280 unit=°C
